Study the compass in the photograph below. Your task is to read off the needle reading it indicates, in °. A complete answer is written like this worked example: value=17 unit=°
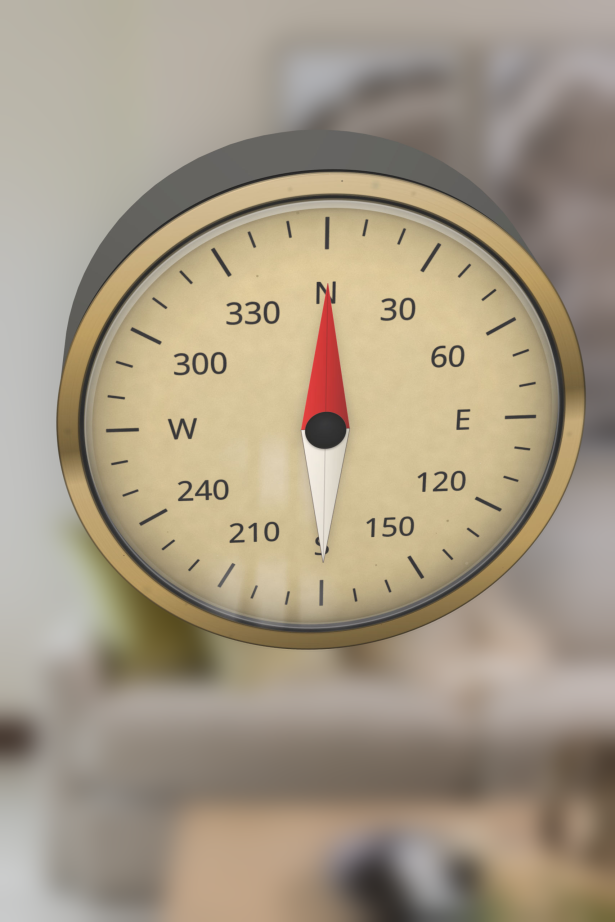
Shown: value=0 unit=°
